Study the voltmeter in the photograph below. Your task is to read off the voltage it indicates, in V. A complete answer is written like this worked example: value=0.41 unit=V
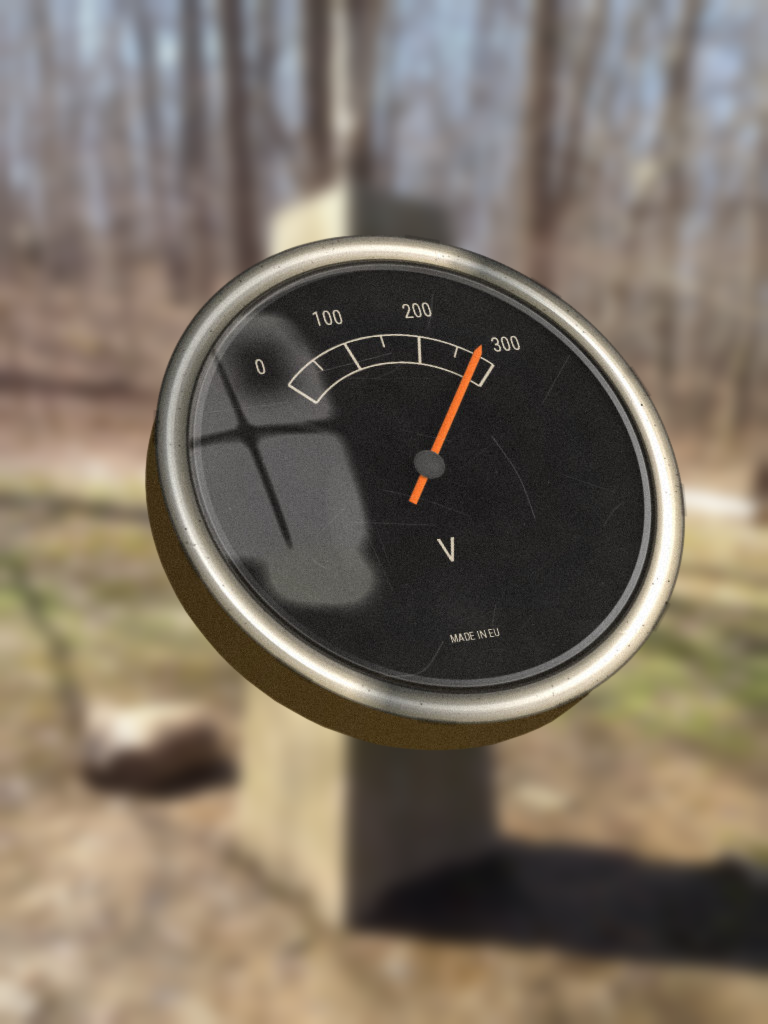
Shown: value=275 unit=V
